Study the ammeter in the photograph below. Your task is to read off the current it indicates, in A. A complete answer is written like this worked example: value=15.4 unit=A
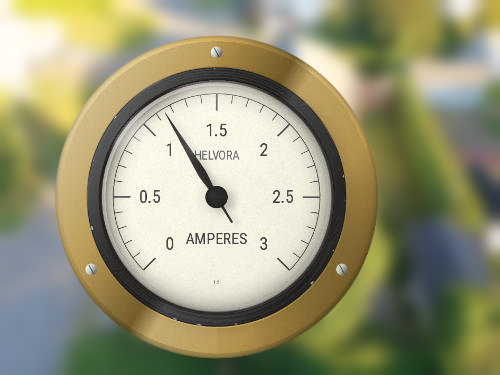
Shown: value=1.15 unit=A
